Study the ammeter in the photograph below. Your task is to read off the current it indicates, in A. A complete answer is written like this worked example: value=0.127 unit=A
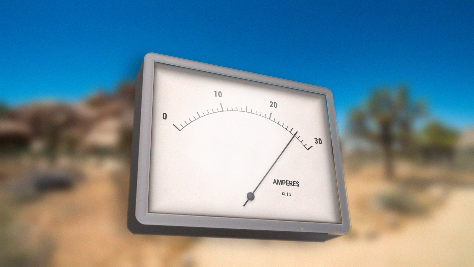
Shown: value=26 unit=A
